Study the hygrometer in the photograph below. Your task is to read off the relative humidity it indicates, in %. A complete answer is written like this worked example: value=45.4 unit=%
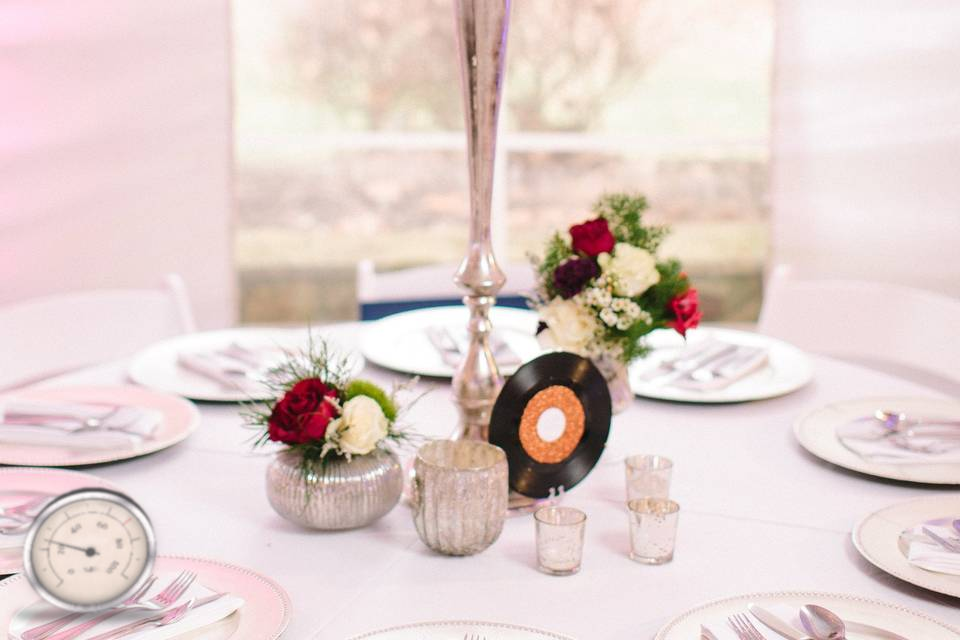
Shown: value=25 unit=%
